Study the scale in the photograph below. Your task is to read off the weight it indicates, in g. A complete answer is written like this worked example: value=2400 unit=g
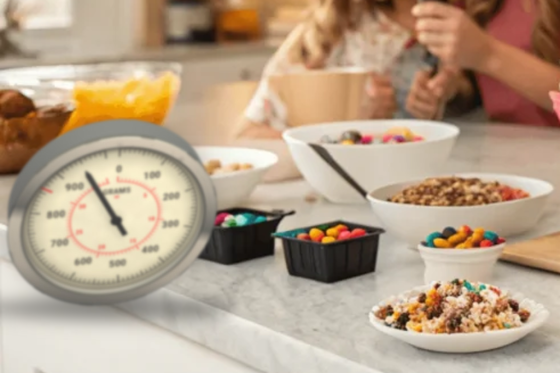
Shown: value=950 unit=g
